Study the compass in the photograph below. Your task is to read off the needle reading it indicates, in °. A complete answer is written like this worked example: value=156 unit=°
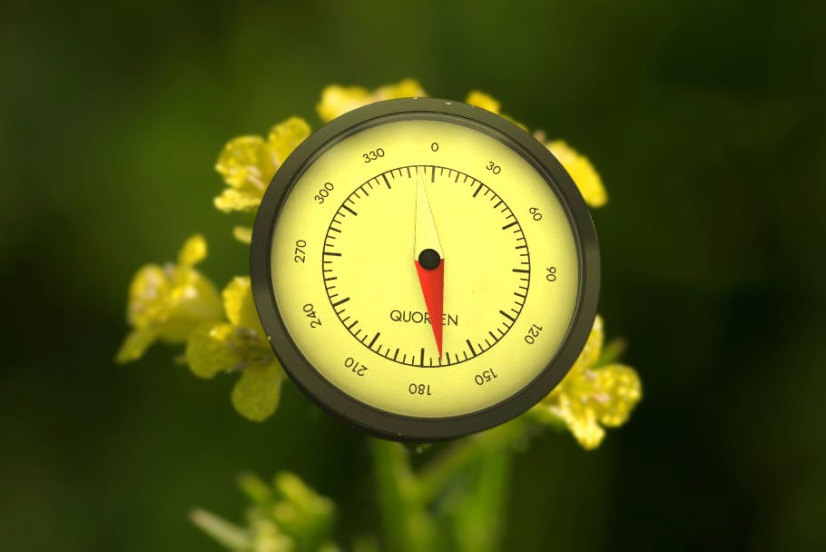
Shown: value=170 unit=°
